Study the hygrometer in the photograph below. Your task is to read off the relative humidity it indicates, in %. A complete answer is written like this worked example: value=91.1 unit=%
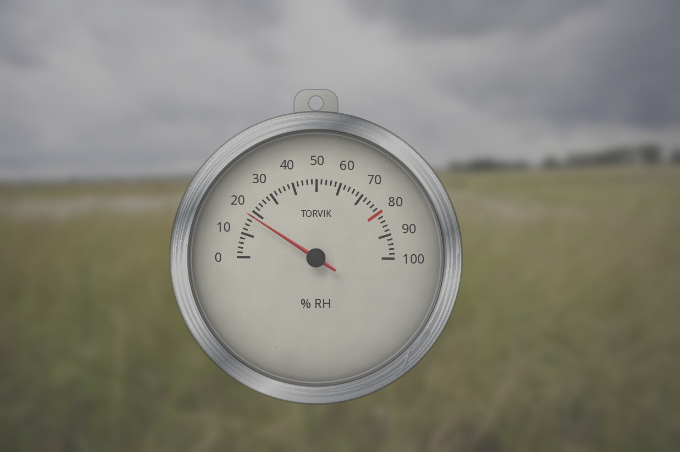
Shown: value=18 unit=%
